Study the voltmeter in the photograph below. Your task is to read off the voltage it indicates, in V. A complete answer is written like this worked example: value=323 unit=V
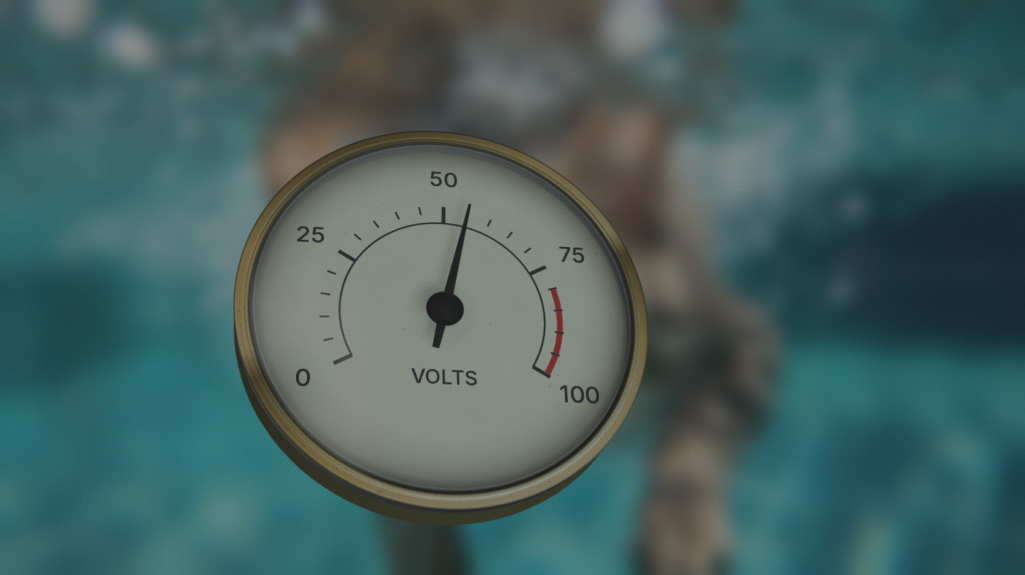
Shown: value=55 unit=V
